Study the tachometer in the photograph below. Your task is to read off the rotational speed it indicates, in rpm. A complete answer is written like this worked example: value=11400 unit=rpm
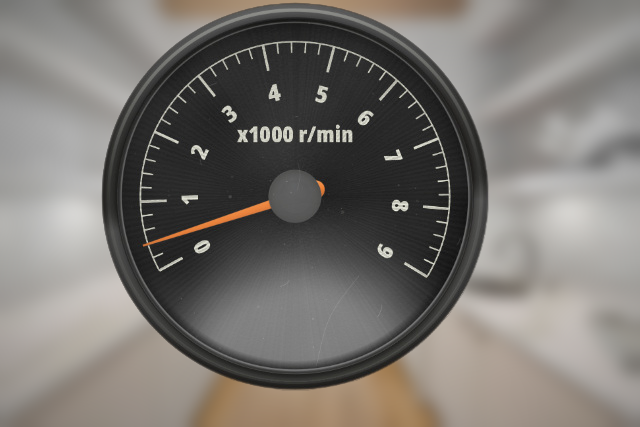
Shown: value=400 unit=rpm
